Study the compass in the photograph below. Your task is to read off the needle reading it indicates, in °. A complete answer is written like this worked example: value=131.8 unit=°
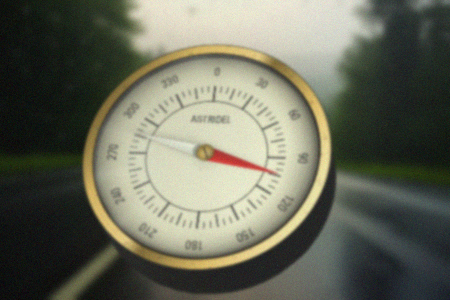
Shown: value=105 unit=°
